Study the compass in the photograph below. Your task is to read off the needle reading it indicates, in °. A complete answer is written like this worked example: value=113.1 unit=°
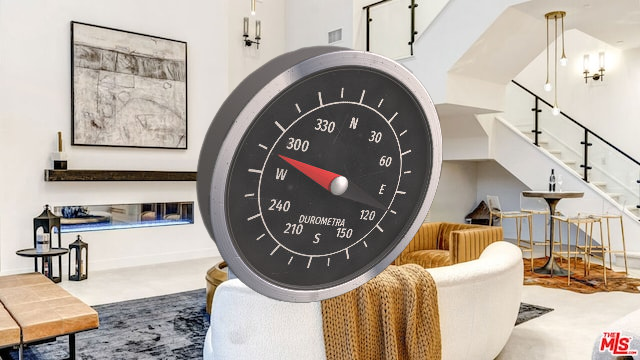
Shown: value=285 unit=°
